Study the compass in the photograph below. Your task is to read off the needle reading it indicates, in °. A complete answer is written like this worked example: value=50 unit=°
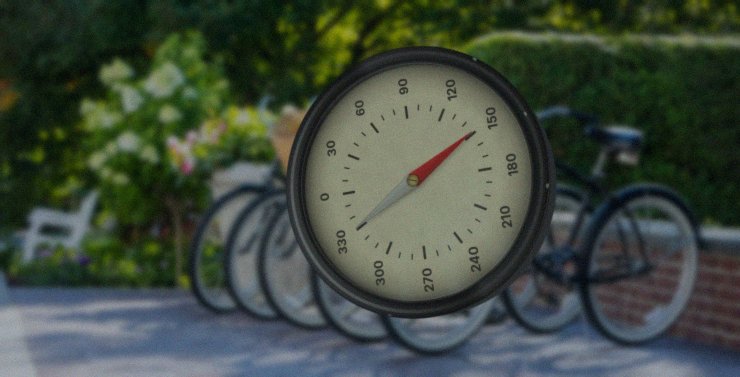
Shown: value=150 unit=°
